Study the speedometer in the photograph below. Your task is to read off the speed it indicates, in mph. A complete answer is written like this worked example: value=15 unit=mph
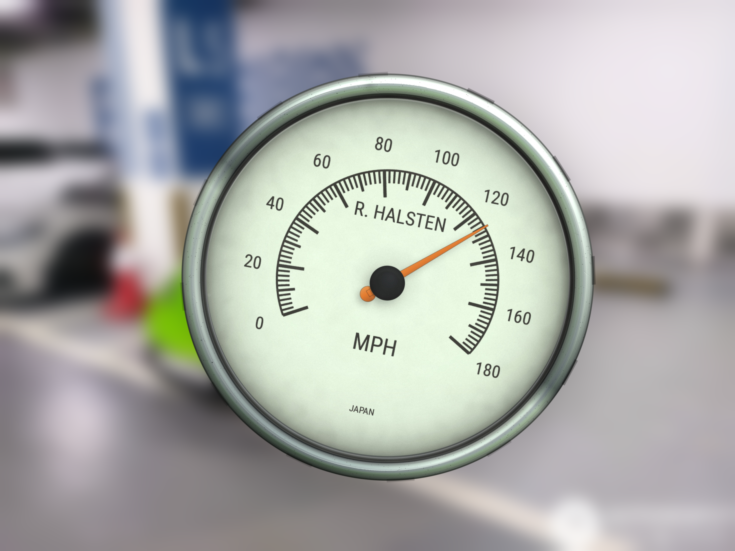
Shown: value=126 unit=mph
